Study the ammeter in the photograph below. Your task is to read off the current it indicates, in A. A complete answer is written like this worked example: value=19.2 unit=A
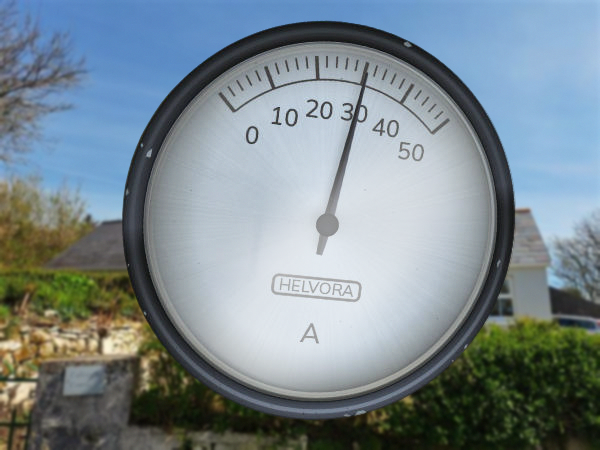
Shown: value=30 unit=A
